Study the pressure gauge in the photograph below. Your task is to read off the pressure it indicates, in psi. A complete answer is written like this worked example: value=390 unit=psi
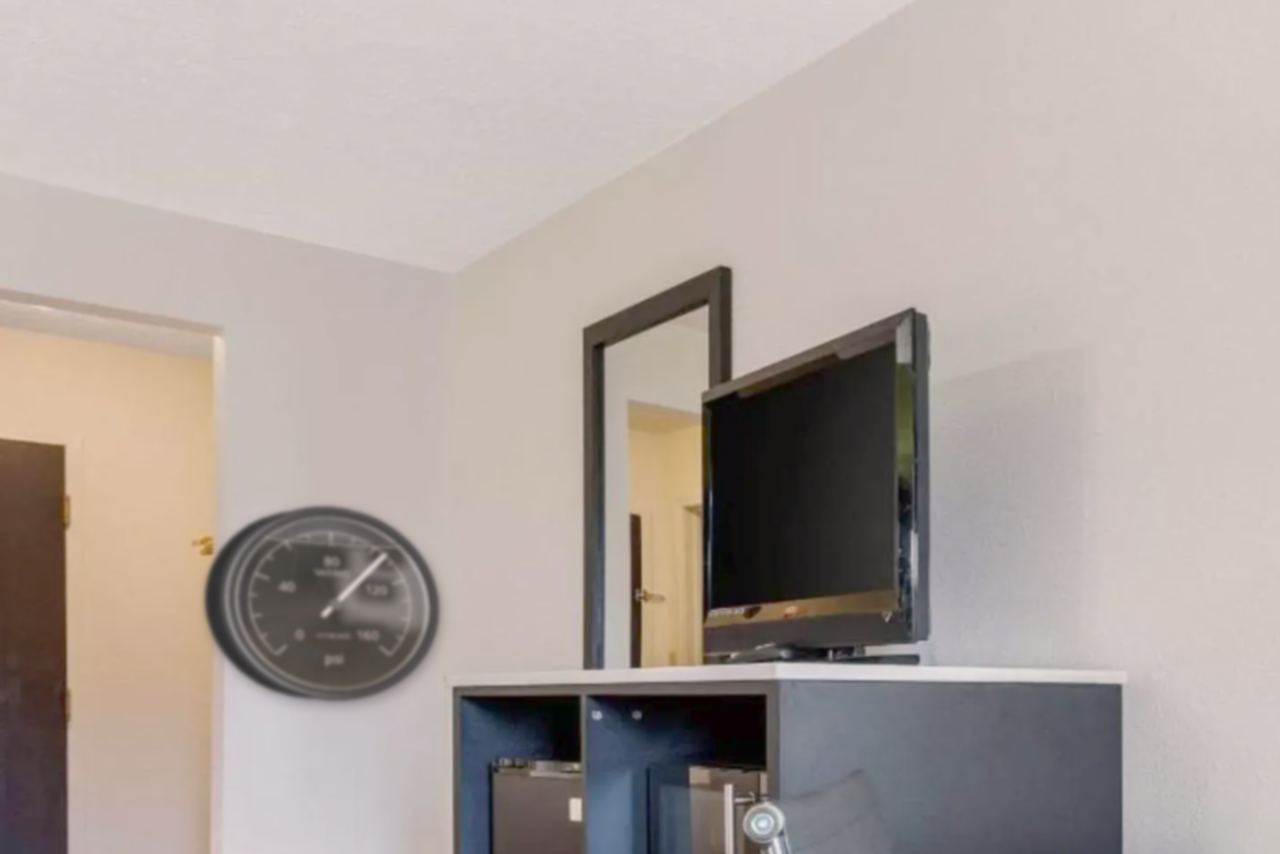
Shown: value=105 unit=psi
